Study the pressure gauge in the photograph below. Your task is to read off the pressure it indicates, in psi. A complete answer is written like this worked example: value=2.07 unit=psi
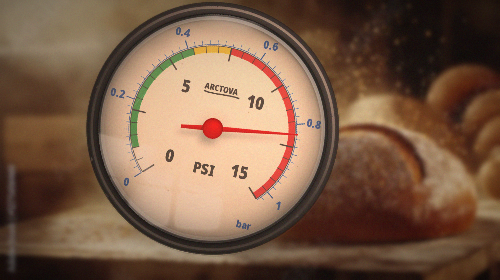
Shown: value=12 unit=psi
